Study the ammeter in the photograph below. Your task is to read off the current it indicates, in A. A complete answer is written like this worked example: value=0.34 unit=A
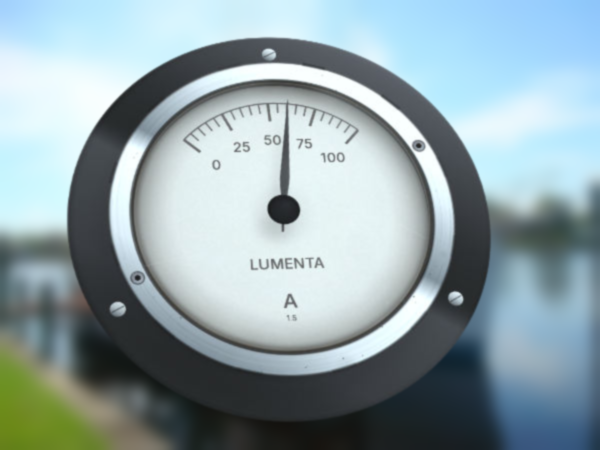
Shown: value=60 unit=A
